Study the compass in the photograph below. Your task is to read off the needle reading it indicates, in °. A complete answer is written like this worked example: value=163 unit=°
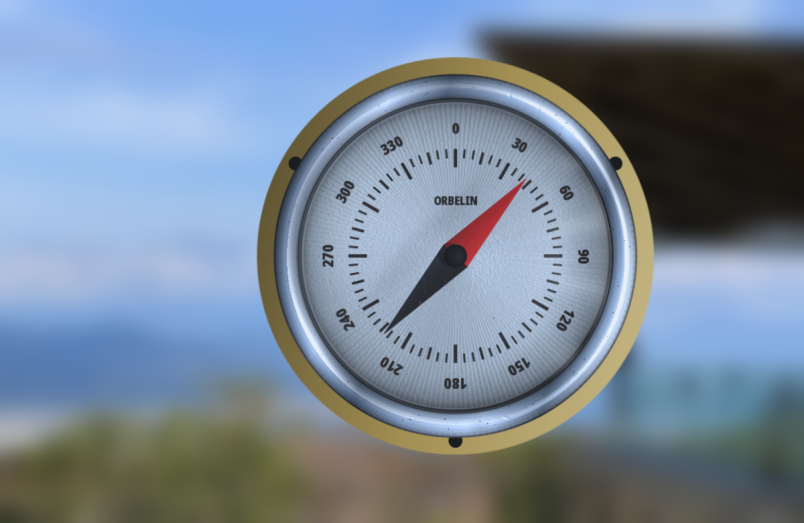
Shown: value=42.5 unit=°
